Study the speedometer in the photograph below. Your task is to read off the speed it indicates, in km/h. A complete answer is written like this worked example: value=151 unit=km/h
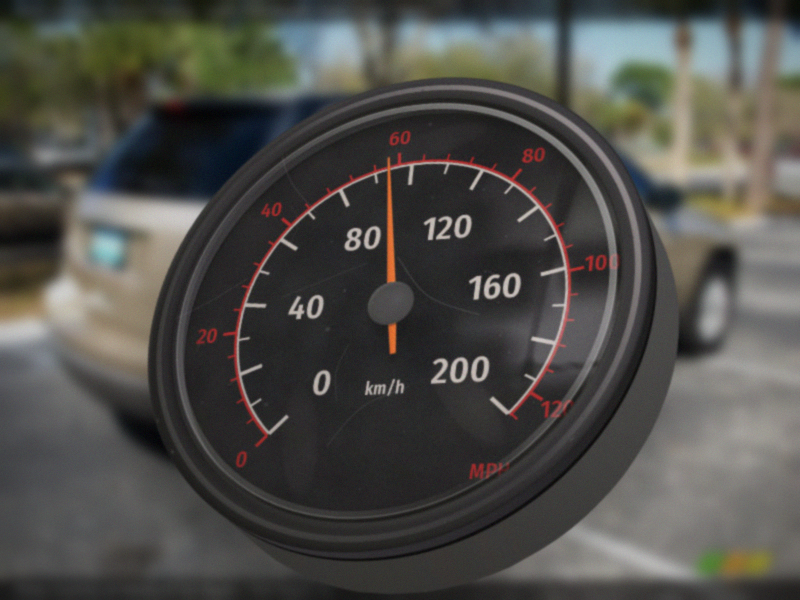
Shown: value=95 unit=km/h
